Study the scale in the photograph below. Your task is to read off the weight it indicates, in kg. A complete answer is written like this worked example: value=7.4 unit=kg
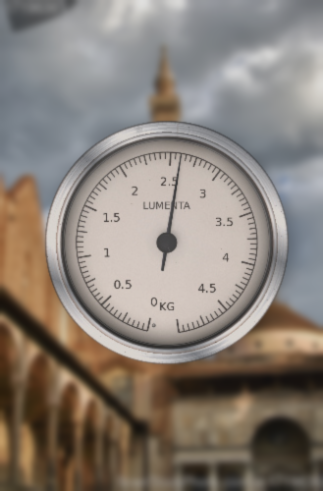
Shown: value=2.6 unit=kg
